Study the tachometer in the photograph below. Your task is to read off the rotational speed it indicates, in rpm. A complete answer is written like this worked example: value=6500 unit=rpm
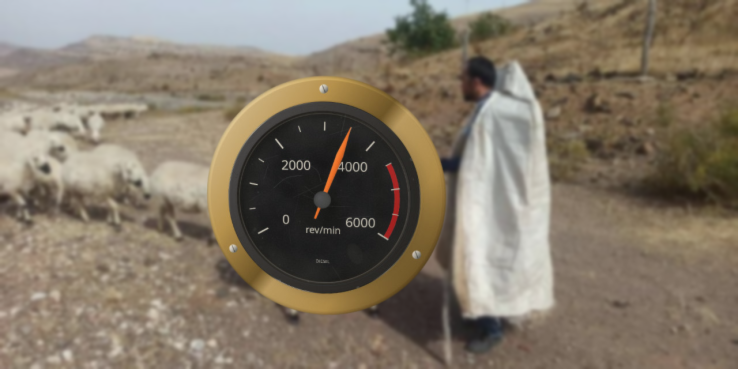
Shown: value=3500 unit=rpm
